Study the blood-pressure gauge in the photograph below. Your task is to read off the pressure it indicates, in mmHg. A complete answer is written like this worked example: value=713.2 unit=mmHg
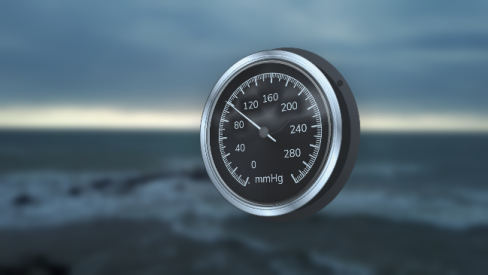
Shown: value=100 unit=mmHg
